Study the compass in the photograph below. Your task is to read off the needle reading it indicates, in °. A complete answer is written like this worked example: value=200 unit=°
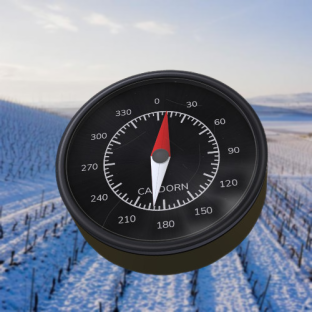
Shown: value=10 unit=°
